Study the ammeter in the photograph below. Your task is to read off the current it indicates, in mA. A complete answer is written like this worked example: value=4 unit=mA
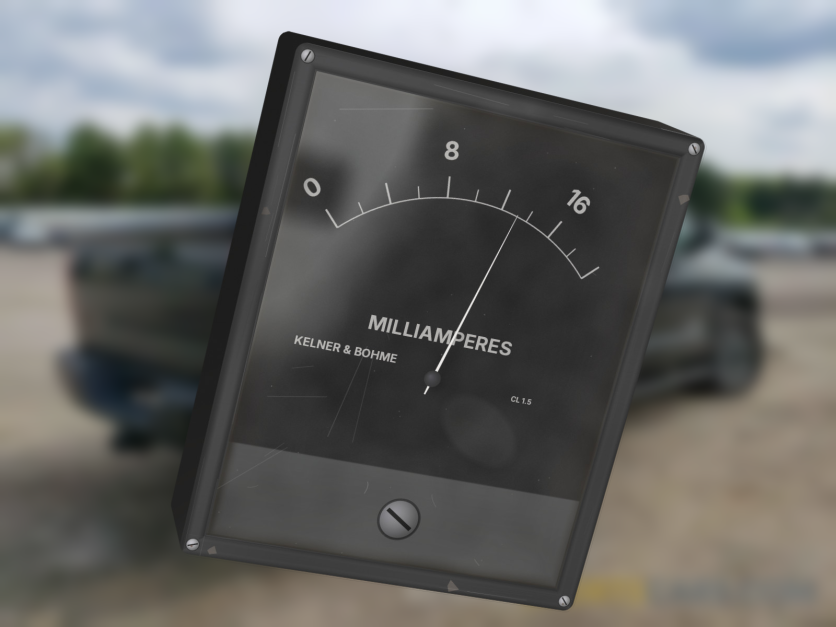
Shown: value=13 unit=mA
